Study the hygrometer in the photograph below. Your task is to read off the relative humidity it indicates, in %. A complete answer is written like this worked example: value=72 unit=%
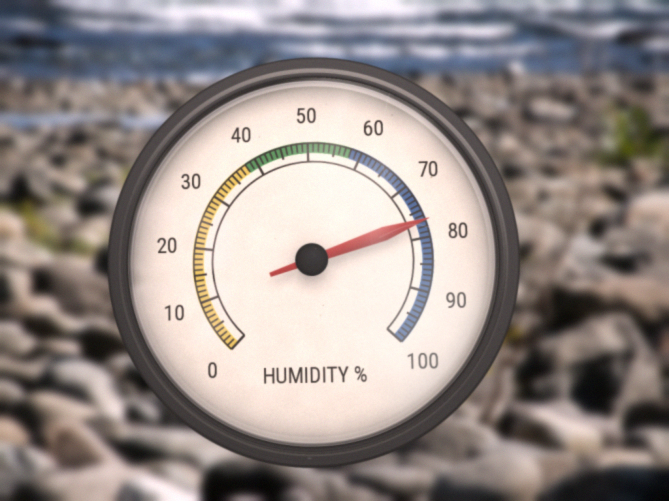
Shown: value=77 unit=%
